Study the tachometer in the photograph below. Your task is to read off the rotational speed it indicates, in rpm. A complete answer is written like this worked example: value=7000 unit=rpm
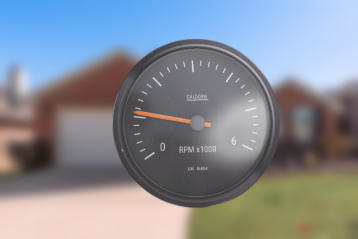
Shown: value=1100 unit=rpm
